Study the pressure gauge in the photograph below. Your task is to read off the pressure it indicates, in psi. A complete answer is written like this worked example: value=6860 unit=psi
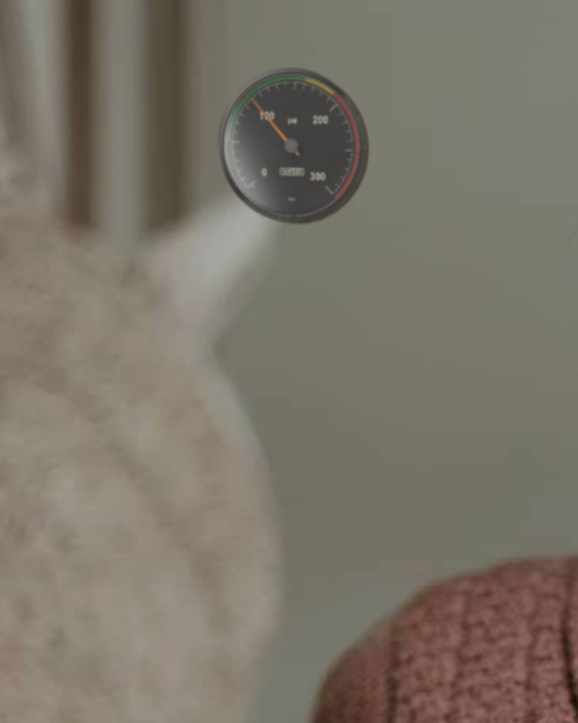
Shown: value=100 unit=psi
